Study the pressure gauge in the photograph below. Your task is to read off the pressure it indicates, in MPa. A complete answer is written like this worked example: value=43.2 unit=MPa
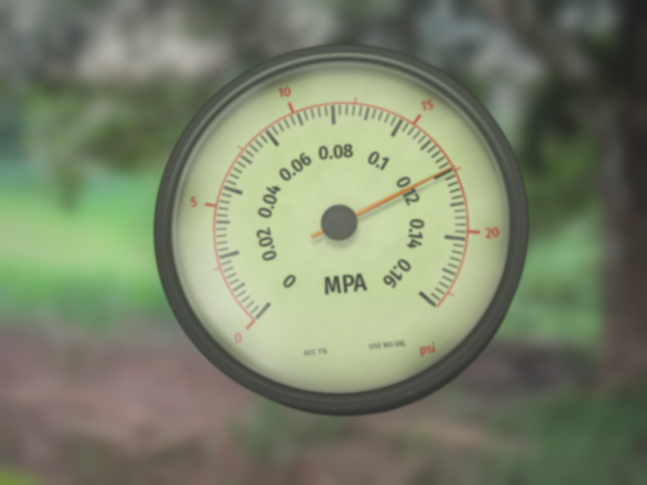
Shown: value=0.12 unit=MPa
